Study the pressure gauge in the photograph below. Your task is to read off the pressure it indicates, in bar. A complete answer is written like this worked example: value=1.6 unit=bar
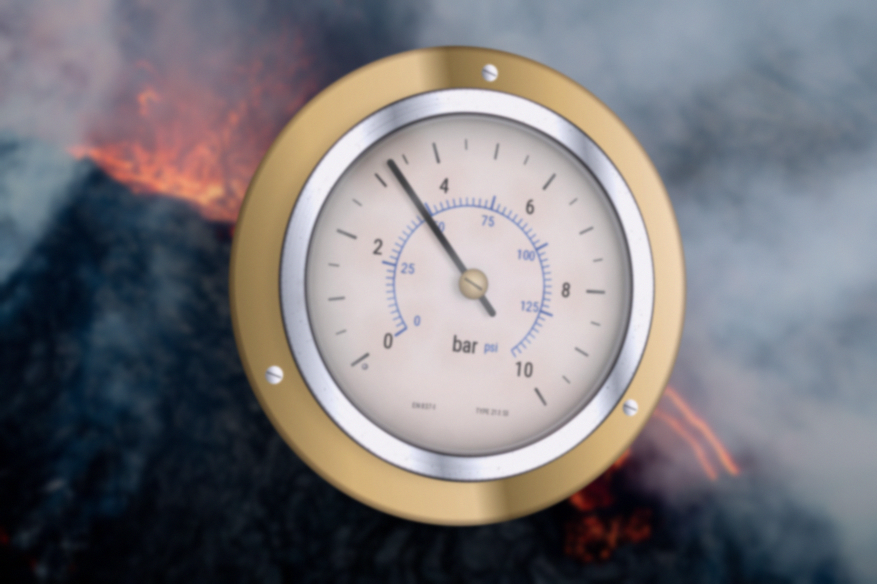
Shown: value=3.25 unit=bar
